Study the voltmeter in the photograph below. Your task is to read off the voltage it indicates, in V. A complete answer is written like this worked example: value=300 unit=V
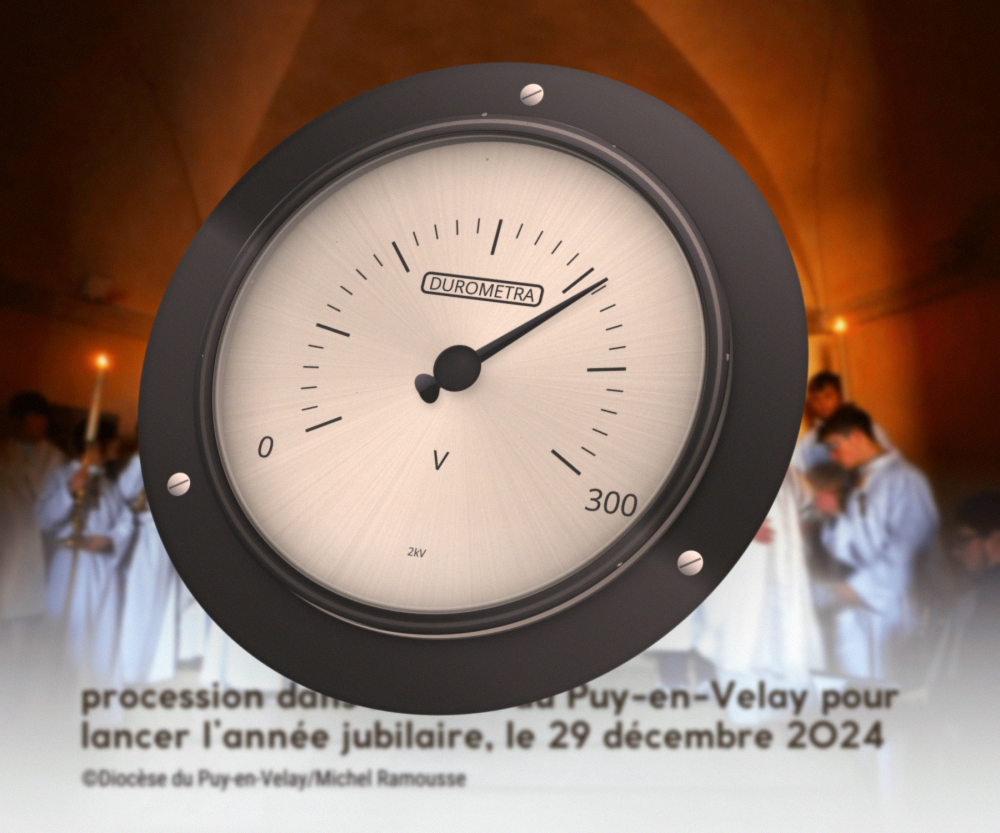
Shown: value=210 unit=V
